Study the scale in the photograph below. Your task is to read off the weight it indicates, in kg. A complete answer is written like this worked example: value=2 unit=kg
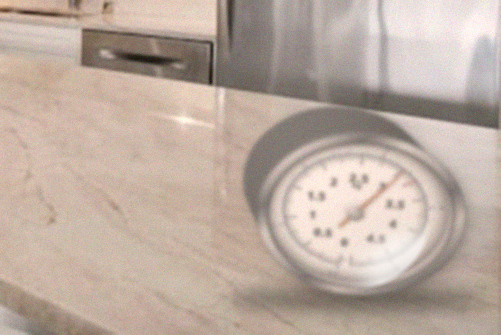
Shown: value=3 unit=kg
